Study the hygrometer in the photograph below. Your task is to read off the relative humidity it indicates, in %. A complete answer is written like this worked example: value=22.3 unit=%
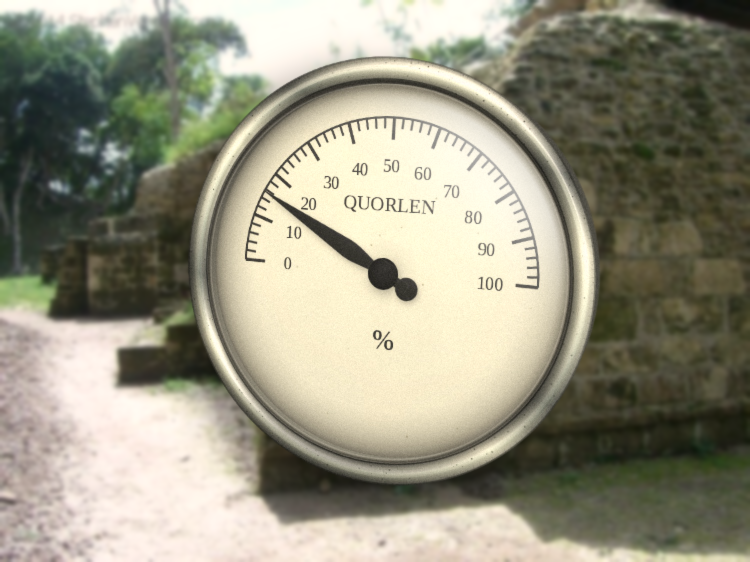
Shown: value=16 unit=%
